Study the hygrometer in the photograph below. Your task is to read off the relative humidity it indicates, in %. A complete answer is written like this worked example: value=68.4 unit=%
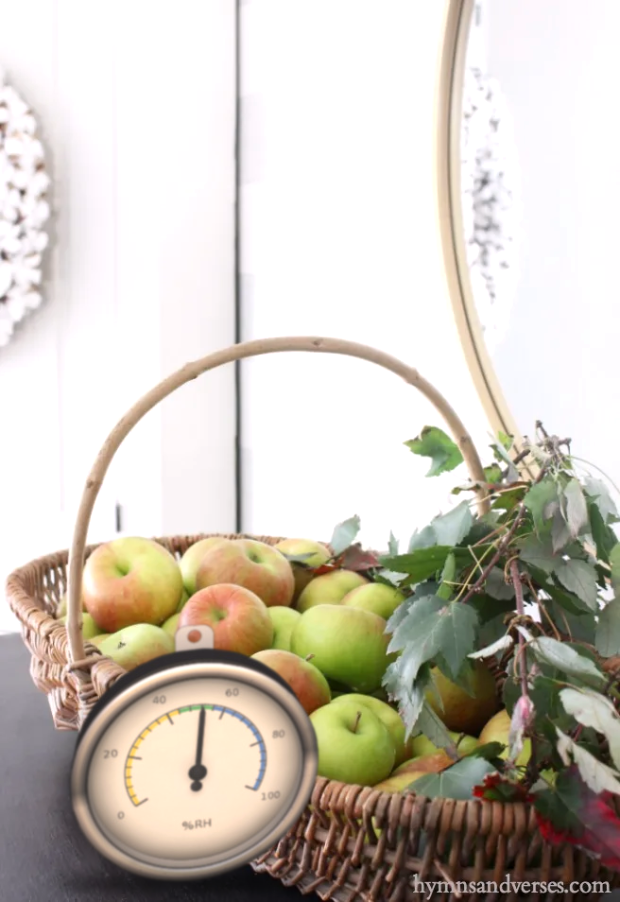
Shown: value=52 unit=%
